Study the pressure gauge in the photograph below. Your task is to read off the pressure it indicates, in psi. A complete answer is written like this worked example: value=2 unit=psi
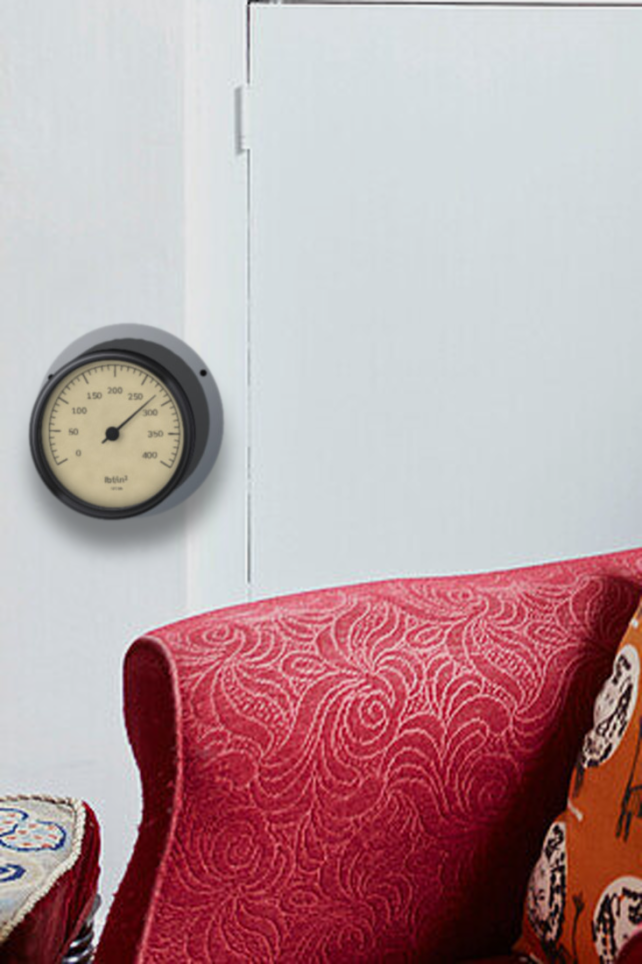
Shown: value=280 unit=psi
